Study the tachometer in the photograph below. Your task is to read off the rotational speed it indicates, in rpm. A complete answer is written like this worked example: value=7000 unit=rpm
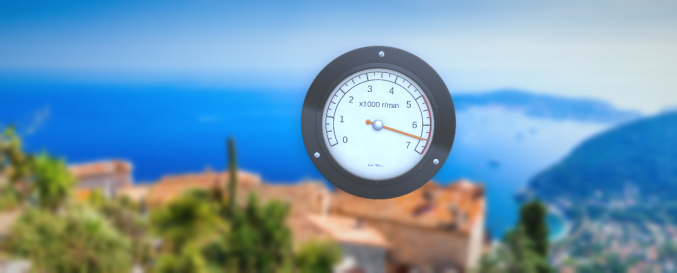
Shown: value=6500 unit=rpm
